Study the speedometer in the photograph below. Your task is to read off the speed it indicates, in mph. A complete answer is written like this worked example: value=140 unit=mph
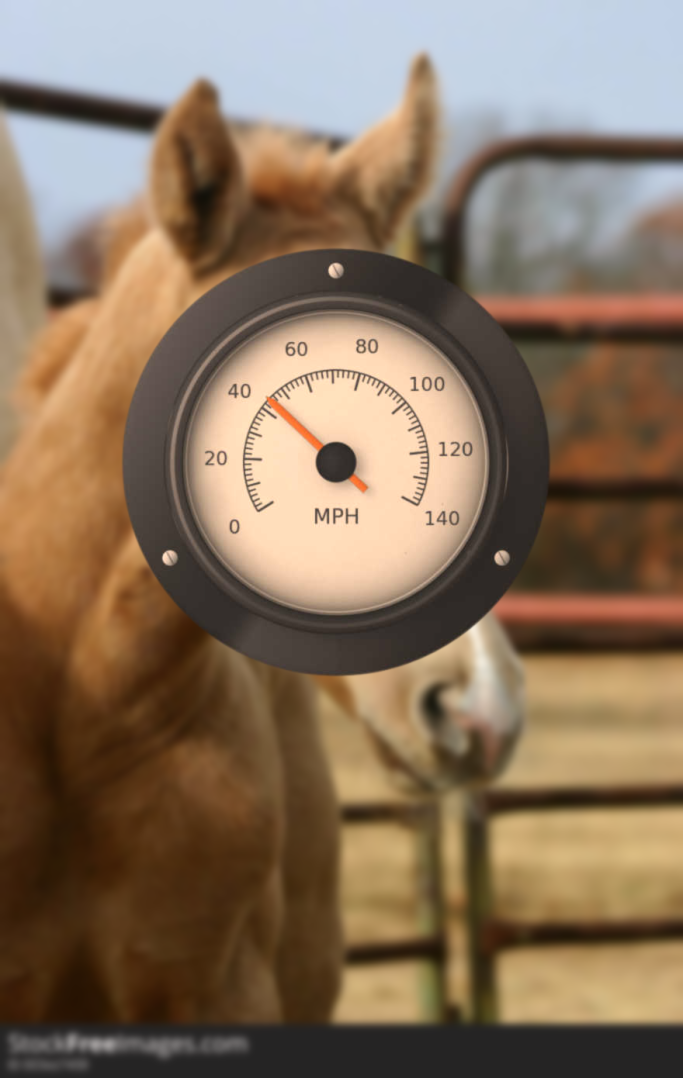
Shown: value=44 unit=mph
